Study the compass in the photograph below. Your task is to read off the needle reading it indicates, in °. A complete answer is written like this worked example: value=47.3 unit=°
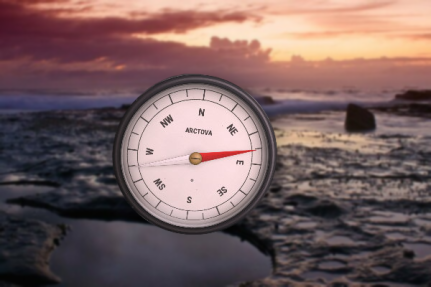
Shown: value=75 unit=°
